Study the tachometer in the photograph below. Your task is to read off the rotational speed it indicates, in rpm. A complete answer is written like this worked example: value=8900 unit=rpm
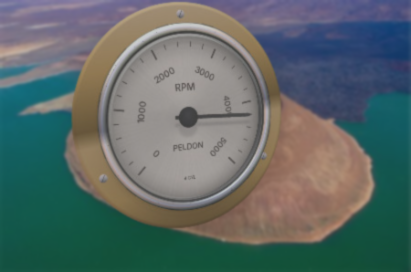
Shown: value=4200 unit=rpm
